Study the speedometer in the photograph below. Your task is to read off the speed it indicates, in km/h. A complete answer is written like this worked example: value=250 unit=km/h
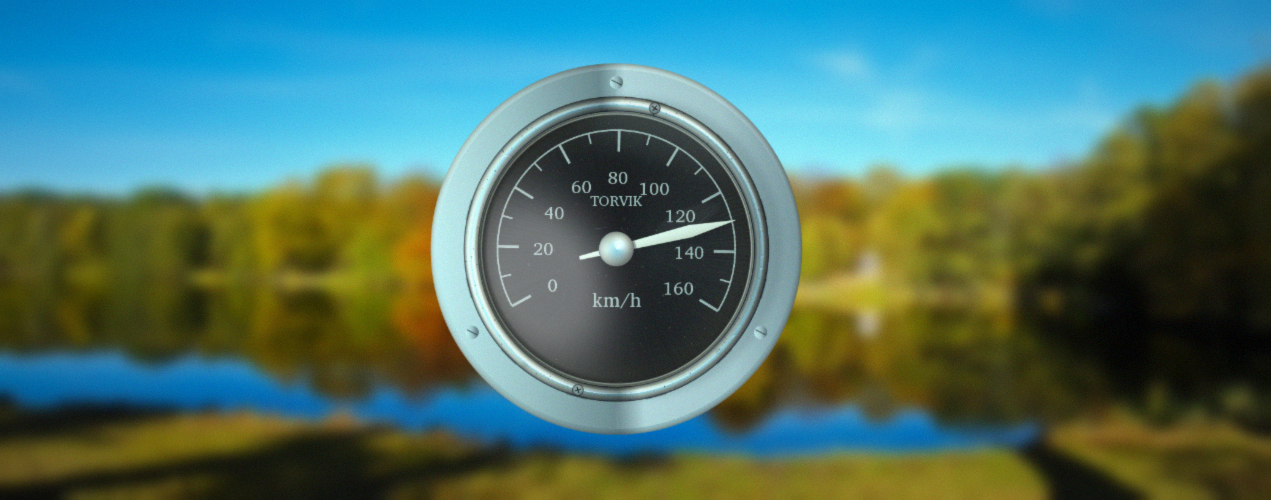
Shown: value=130 unit=km/h
